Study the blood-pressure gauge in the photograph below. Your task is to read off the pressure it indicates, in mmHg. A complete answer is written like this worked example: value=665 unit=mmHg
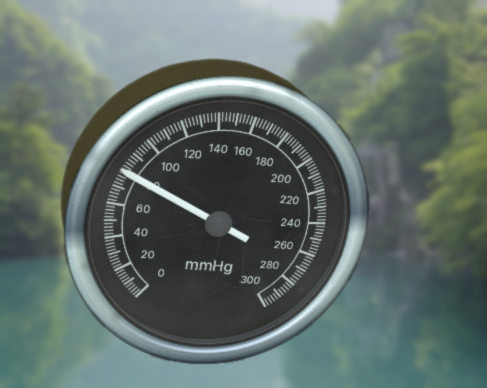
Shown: value=80 unit=mmHg
